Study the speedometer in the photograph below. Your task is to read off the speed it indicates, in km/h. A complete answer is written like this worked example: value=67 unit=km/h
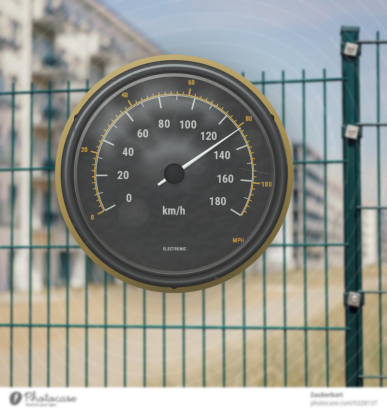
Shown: value=130 unit=km/h
